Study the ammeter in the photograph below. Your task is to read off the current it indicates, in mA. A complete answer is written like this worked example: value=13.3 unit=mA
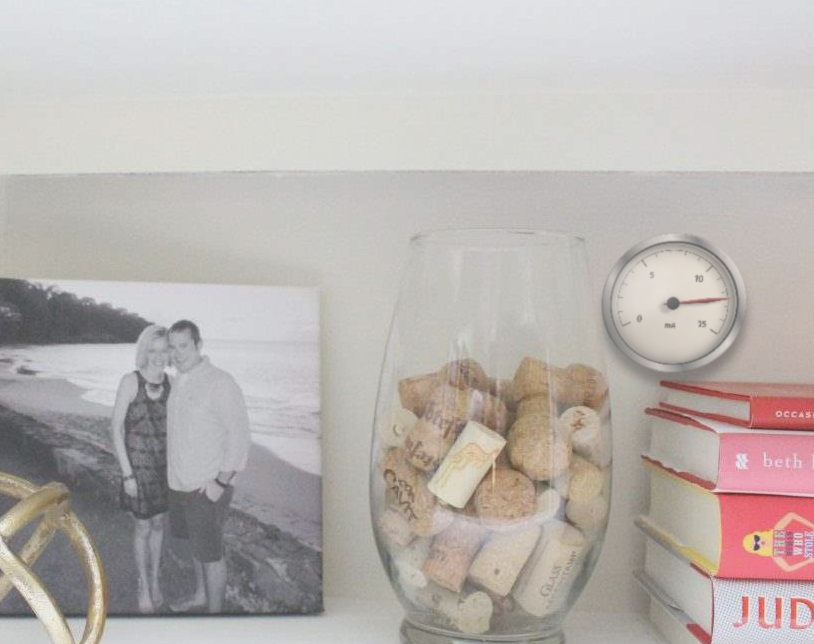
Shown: value=12.5 unit=mA
